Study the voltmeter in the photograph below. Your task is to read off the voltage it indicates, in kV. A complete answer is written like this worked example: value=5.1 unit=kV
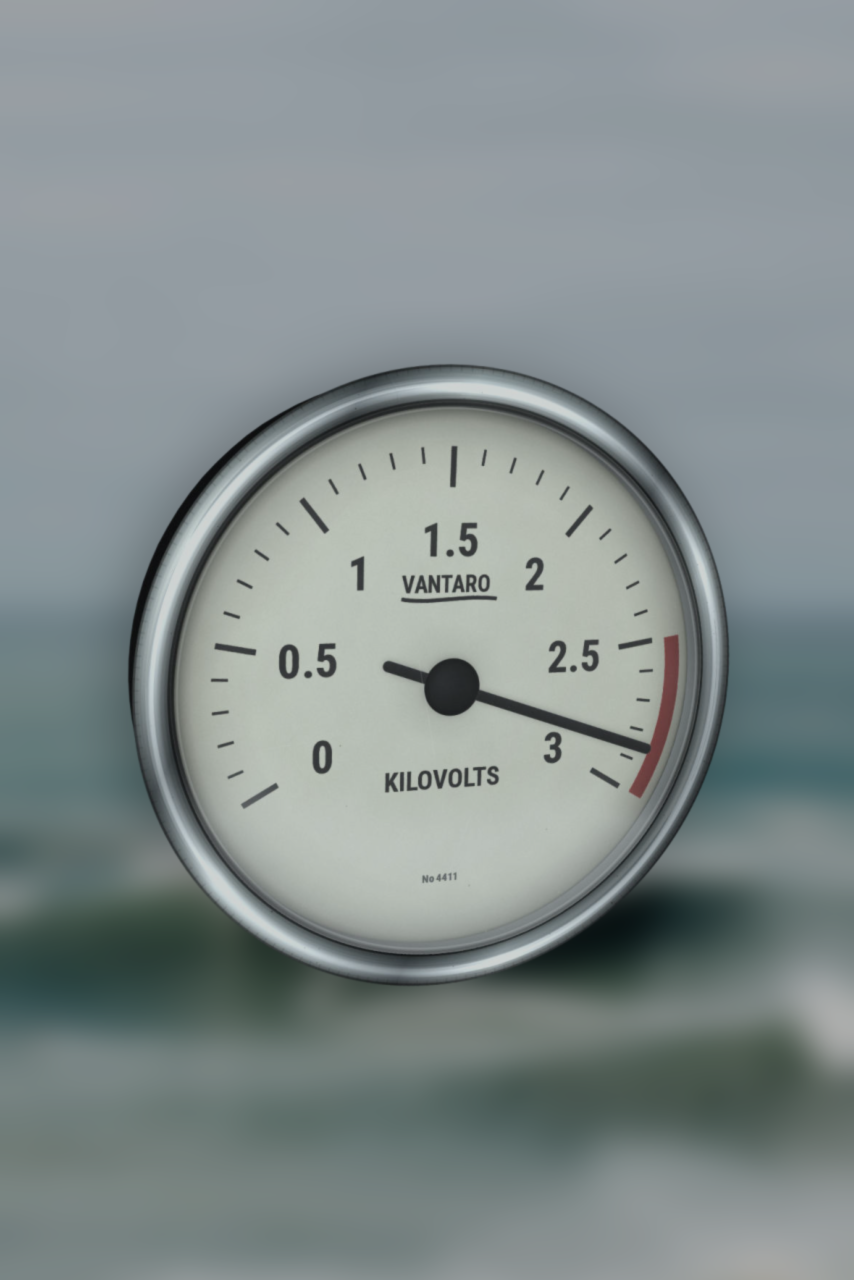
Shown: value=2.85 unit=kV
